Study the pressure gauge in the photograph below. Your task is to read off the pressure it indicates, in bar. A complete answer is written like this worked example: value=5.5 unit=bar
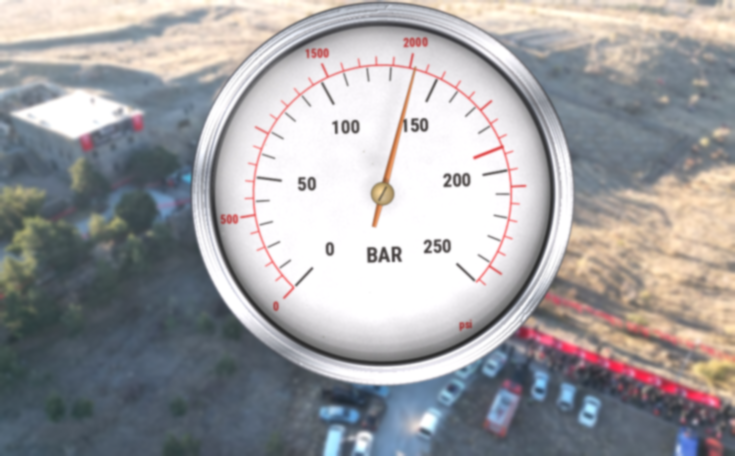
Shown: value=140 unit=bar
